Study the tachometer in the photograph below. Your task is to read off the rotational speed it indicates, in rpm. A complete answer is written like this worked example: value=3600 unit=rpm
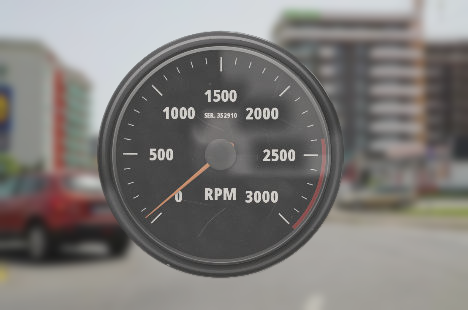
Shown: value=50 unit=rpm
